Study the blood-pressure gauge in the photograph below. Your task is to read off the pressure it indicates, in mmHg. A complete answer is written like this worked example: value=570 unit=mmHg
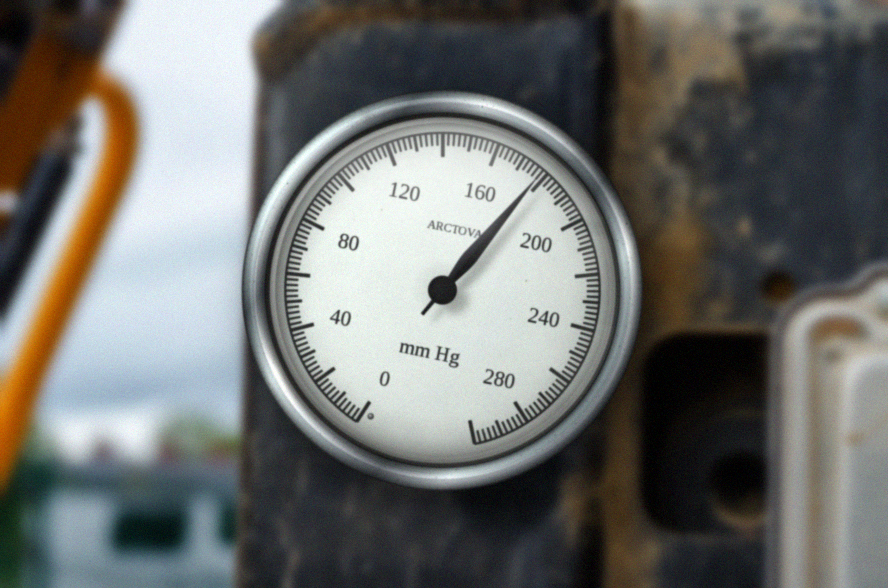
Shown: value=178 unit=mmHg
